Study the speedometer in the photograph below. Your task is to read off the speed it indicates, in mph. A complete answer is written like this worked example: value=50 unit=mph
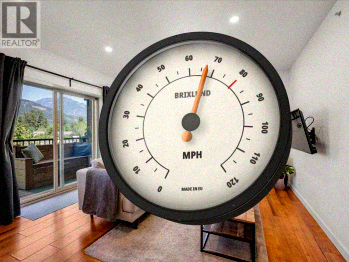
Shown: value=67.5 unit=mph
